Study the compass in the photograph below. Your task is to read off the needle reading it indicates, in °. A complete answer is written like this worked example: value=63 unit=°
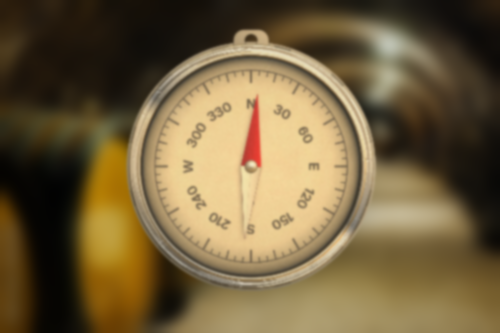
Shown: value=5 unit=°
